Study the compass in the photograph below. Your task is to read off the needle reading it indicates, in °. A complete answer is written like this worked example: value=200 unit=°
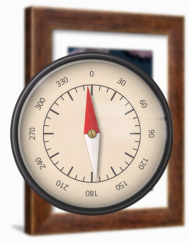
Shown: value=355 unit=°
